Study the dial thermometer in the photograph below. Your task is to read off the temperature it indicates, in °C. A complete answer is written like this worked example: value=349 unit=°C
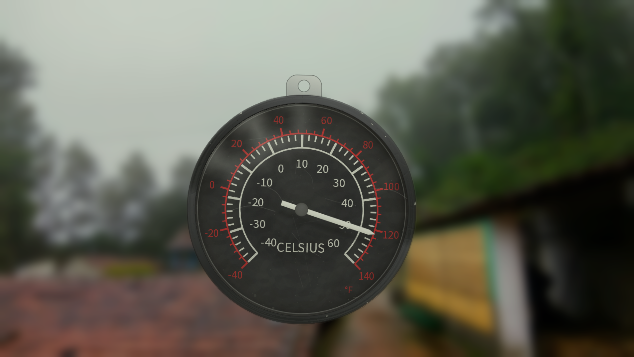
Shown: value=50 unit=°C
